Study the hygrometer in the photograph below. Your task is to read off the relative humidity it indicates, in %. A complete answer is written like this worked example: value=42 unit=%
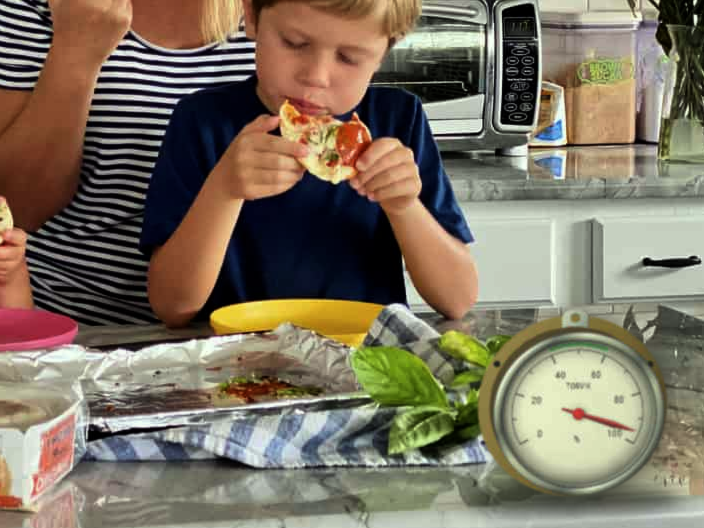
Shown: value=95 unit=%
